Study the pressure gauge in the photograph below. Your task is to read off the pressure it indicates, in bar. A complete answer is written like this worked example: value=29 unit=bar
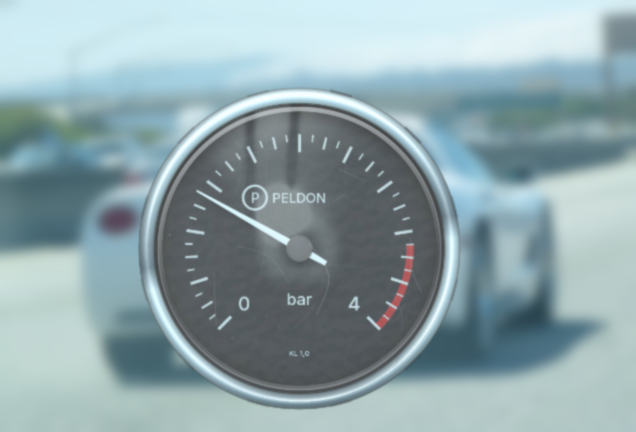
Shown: value=1.1 unit=bar
